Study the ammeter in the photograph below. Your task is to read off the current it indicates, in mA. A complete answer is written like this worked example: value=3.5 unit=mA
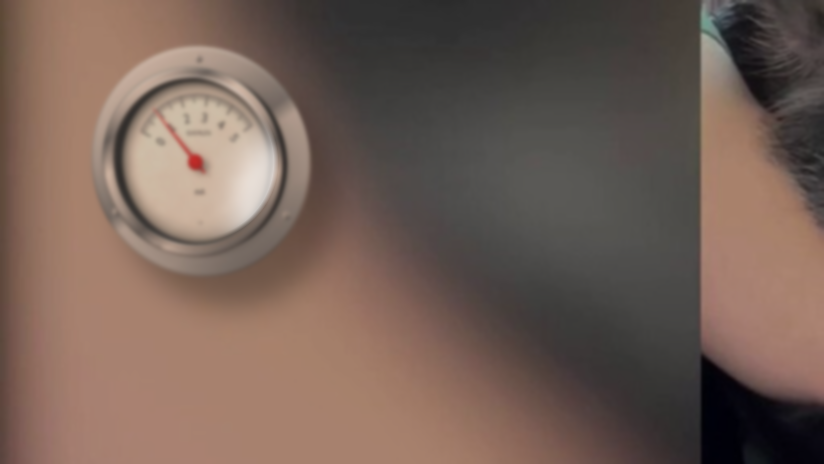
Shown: value=1 unit=mA
